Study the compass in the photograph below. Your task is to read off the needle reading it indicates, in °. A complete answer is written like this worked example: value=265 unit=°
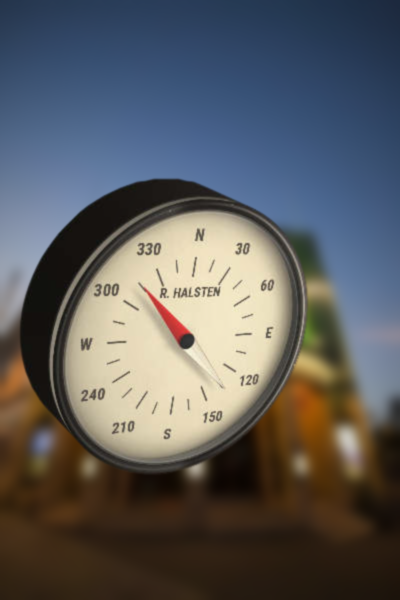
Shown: value=315 unit=°
